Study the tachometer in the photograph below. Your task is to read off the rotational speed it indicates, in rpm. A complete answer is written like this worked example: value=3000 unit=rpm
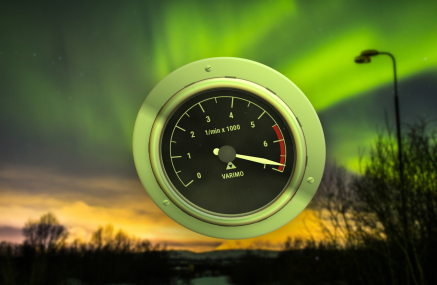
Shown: value=6750 unit=rpm
